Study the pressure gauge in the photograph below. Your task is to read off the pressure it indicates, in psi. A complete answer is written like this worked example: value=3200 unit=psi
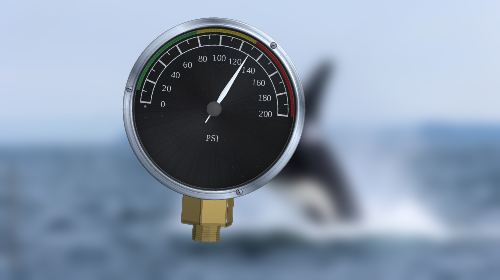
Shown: value=130 unit=psi
